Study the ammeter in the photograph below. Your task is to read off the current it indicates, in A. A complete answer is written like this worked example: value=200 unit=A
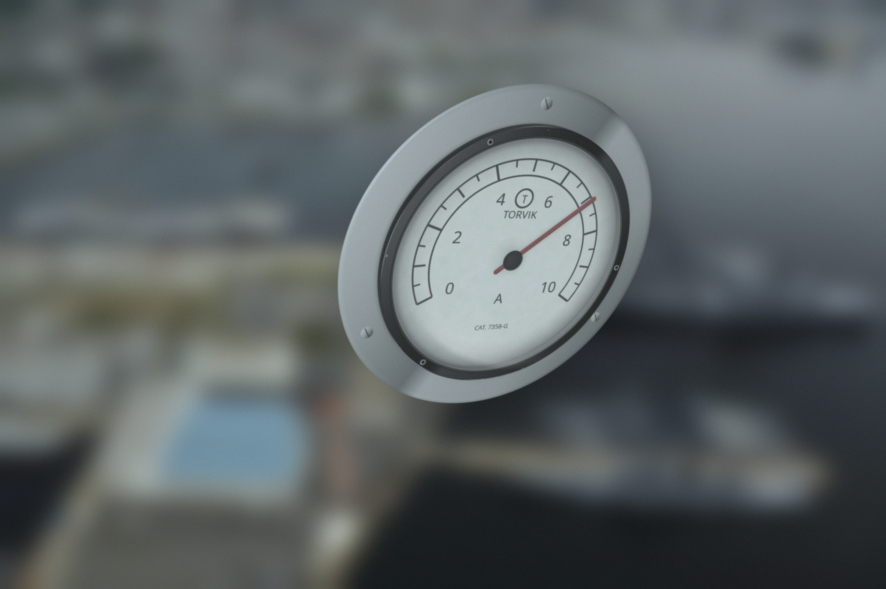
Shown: value=7 unit=A
